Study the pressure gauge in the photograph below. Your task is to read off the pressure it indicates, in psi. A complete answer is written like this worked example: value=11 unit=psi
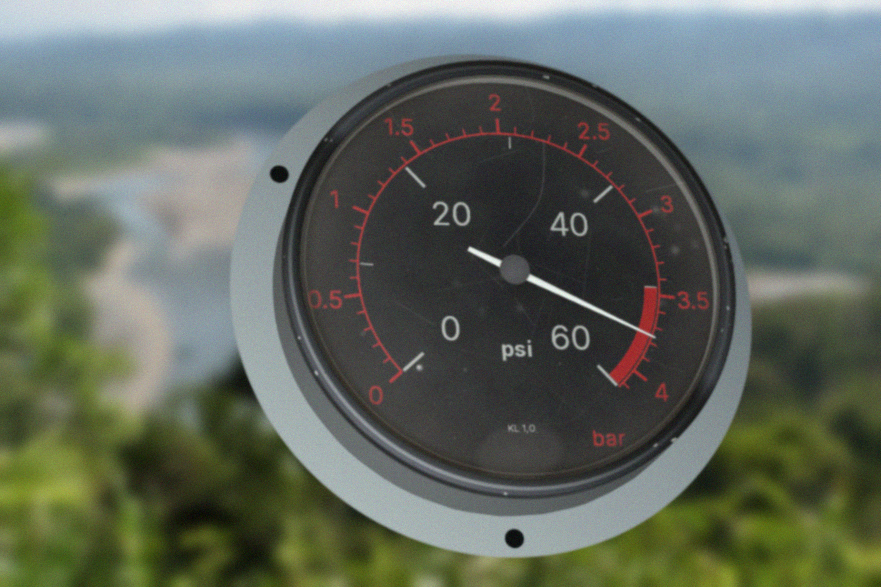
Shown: value=55 unit=psi
